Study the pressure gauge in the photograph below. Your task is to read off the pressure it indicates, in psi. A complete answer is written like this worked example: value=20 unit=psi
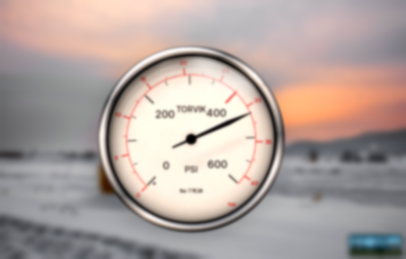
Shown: value=450 unit=psi
